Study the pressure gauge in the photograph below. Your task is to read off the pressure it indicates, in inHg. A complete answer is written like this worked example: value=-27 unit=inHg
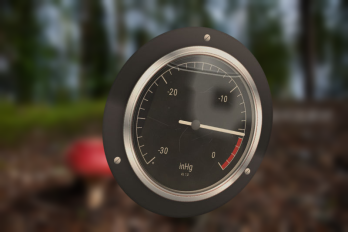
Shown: value=-4.5 unit=inHg
